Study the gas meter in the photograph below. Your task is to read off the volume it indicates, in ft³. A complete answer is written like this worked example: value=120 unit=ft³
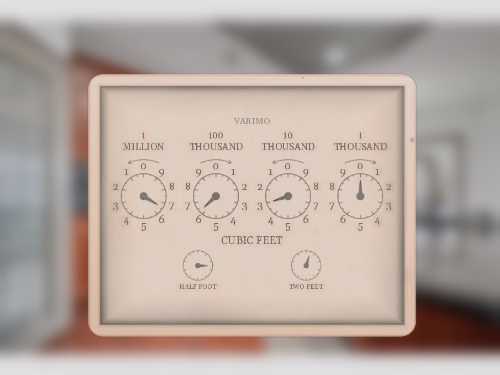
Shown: value=663000 unit=ft³
